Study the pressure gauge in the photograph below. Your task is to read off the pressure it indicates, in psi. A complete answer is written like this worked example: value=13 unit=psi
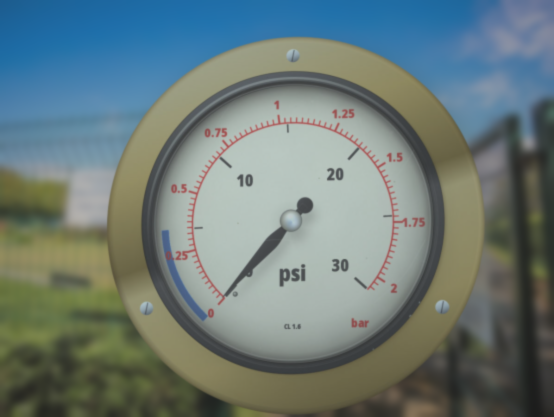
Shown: value=0 unit=psi
